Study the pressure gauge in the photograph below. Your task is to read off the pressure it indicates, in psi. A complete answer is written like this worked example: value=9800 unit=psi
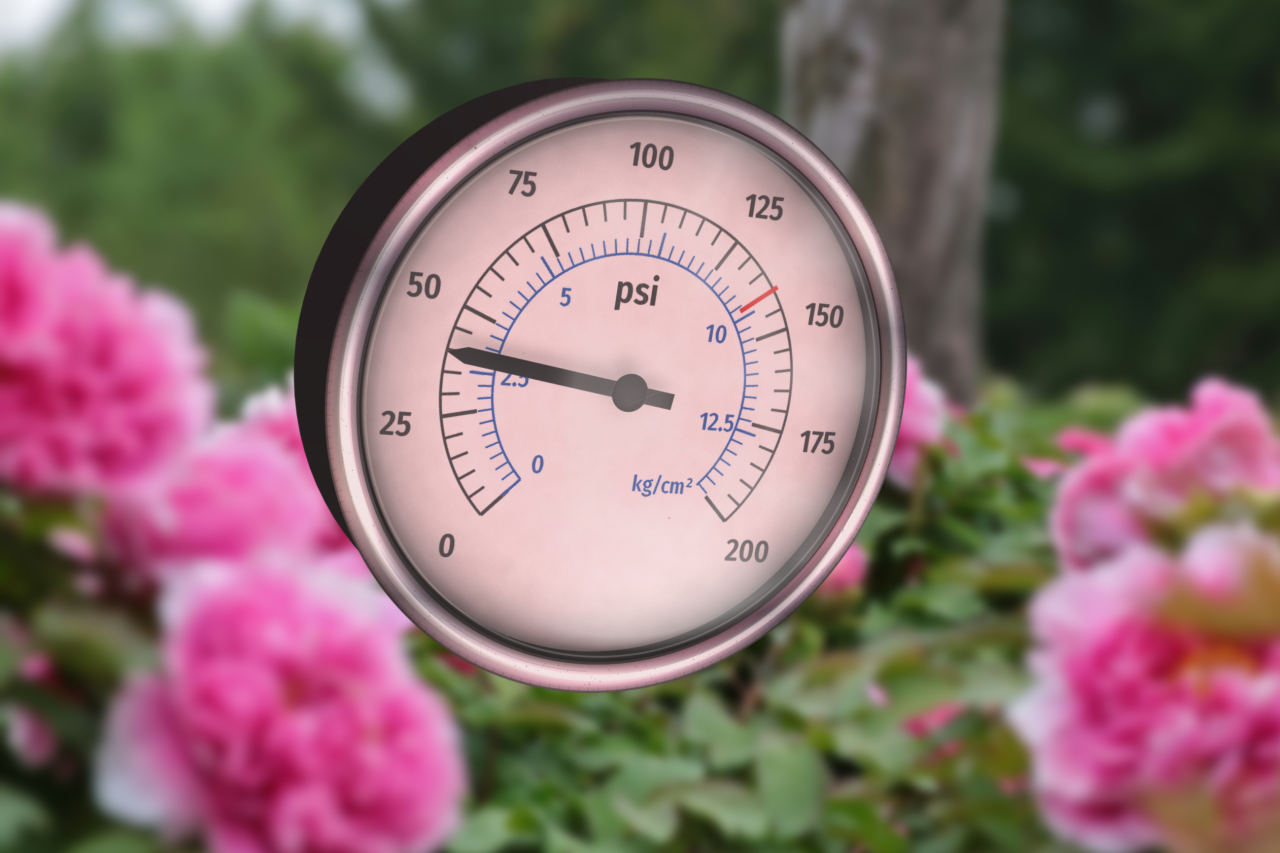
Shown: value=40 unit=psi
